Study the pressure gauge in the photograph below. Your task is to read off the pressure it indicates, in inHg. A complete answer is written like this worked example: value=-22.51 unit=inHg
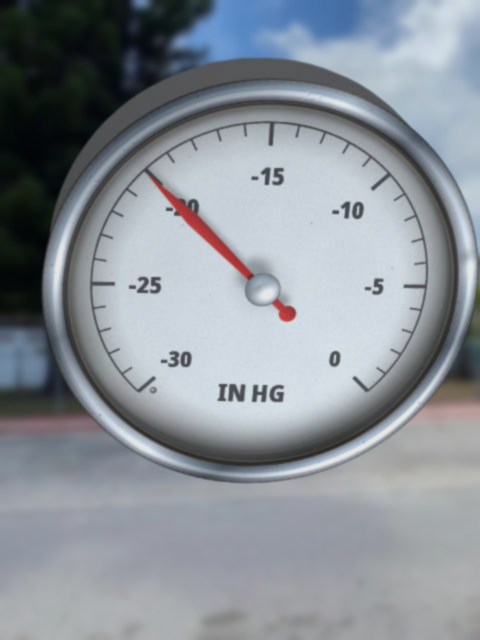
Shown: value=-20 unit=inHg
